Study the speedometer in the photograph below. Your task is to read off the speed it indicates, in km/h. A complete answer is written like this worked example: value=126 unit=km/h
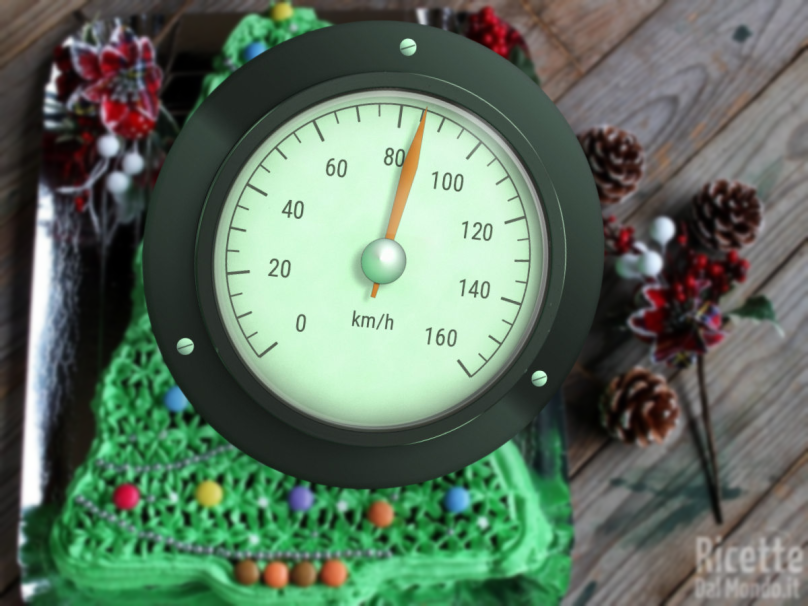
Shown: value=85 unit=km/h
